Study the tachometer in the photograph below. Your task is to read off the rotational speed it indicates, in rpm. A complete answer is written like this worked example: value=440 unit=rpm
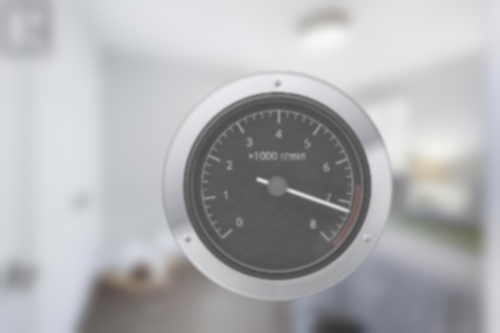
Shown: value=7200 unit=rpm
